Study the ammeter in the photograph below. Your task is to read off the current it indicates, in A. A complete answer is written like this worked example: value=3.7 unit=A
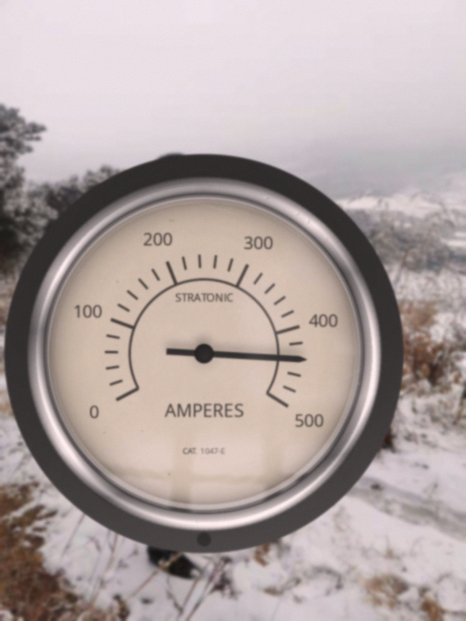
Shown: value=440 unit=A
